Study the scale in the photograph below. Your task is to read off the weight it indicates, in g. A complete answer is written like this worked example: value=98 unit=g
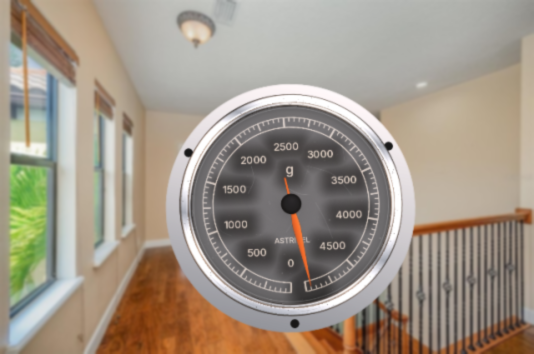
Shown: value=4950 unit=g
